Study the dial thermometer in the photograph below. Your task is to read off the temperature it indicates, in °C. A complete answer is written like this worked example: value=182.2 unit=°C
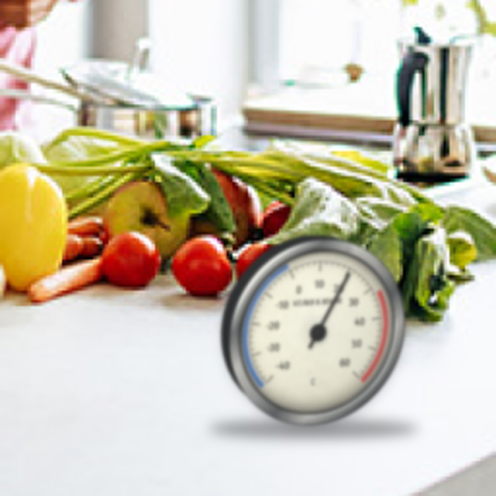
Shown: value=20 unit=°C
